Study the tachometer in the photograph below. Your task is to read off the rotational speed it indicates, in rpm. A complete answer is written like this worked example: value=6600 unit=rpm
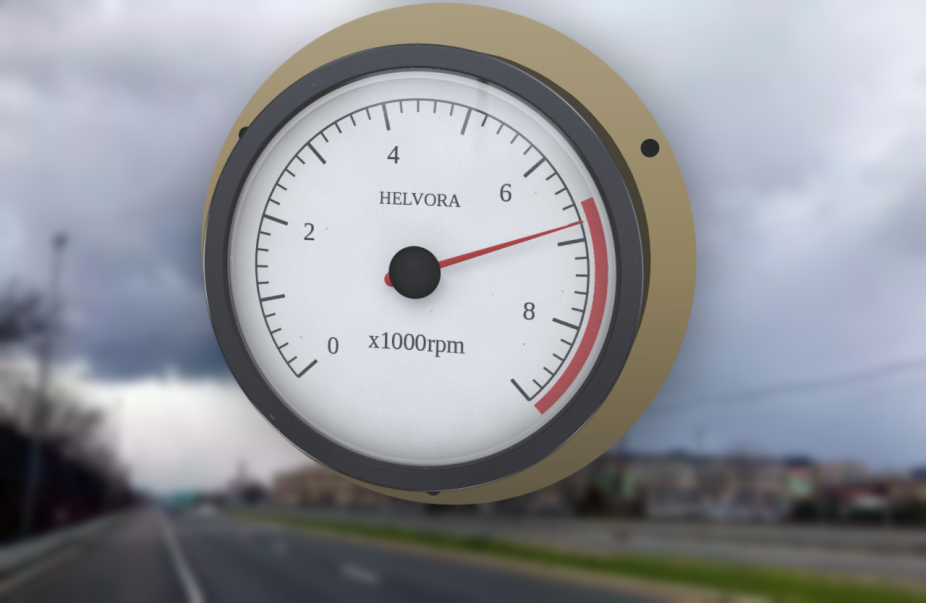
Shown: value=6800 unit=rpm
